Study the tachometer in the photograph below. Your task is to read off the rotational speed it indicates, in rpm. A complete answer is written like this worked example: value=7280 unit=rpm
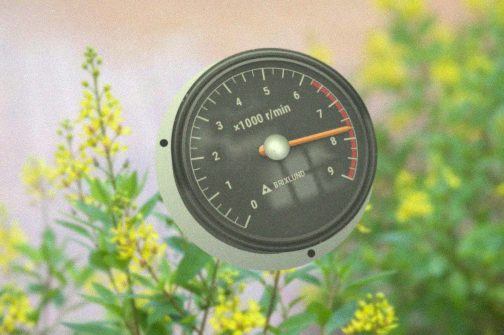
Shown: value=7750 unit=rpm
